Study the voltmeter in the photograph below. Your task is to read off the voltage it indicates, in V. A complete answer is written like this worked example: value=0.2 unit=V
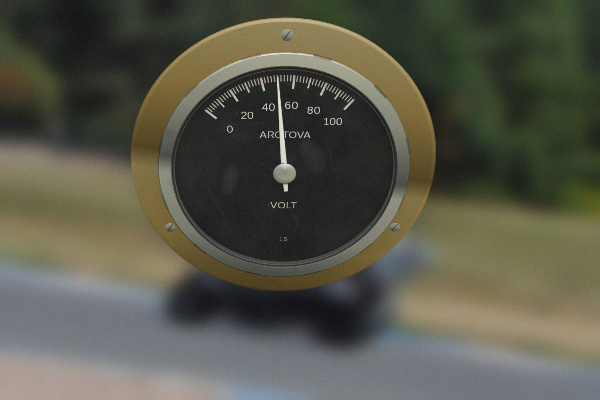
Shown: value=50 unit=V
